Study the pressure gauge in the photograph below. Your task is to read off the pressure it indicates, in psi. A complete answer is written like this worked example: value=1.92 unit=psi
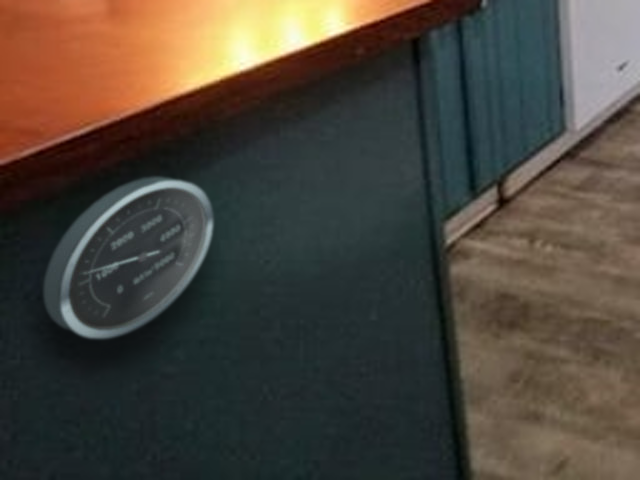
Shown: value=1200 unit=psi
